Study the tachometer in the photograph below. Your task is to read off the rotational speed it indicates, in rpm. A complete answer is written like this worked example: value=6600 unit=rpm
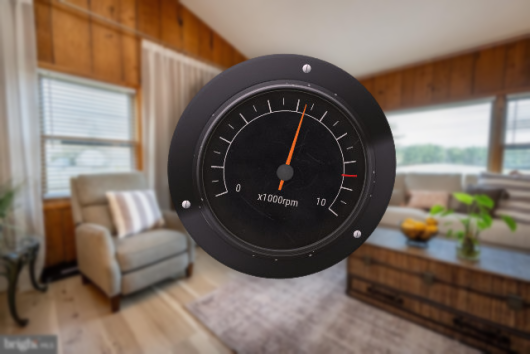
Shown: value=5250 unit=rpm
